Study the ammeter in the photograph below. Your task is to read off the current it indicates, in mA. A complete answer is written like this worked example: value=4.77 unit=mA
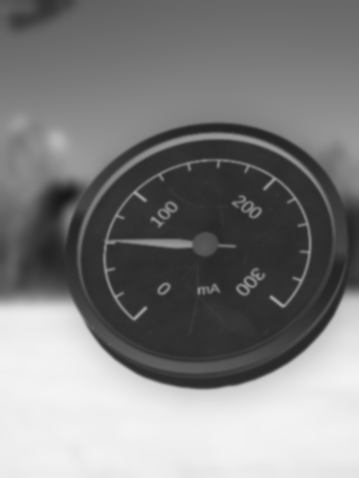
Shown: value=60 unit=mA
